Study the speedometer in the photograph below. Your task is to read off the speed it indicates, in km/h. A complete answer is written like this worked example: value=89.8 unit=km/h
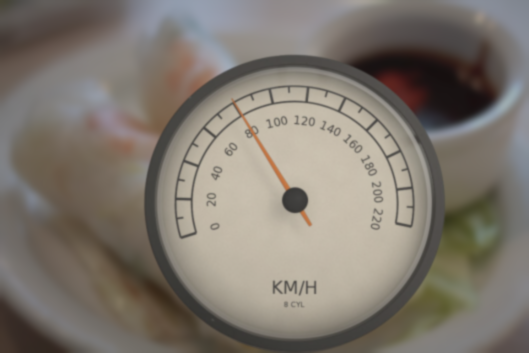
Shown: value=80 unit=km/h
